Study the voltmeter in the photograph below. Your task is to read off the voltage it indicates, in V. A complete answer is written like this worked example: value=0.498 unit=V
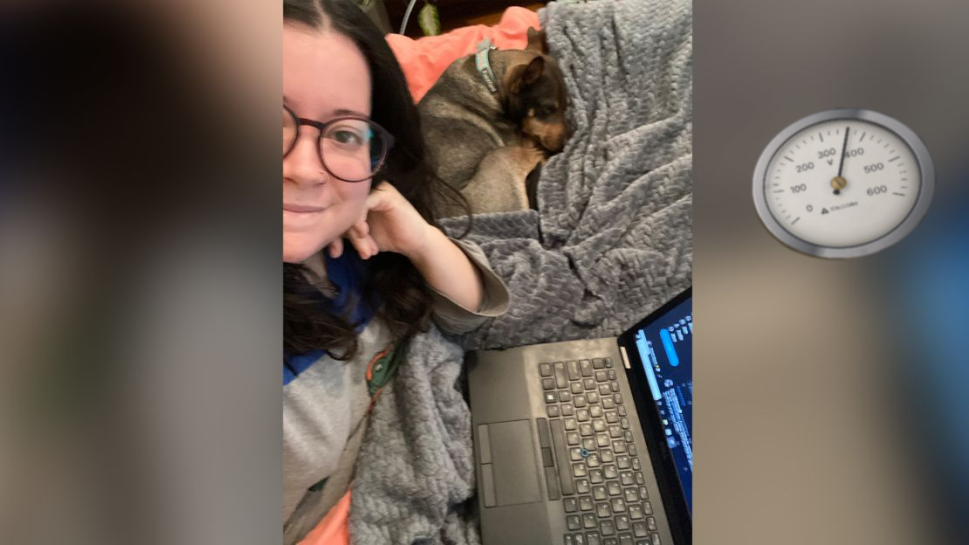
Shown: value=360 unit=V
